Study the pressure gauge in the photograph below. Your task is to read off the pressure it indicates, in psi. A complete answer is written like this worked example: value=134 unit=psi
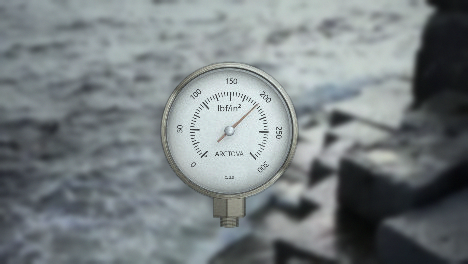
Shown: value=200 unit=psi
